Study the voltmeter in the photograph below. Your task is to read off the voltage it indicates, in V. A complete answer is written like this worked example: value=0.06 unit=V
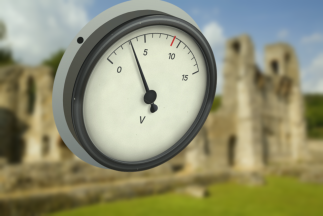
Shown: value=3 unit=V
